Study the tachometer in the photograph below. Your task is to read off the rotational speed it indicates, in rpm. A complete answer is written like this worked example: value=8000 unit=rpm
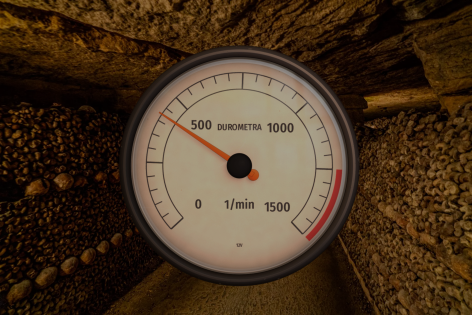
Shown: value=425 unit=rpm
